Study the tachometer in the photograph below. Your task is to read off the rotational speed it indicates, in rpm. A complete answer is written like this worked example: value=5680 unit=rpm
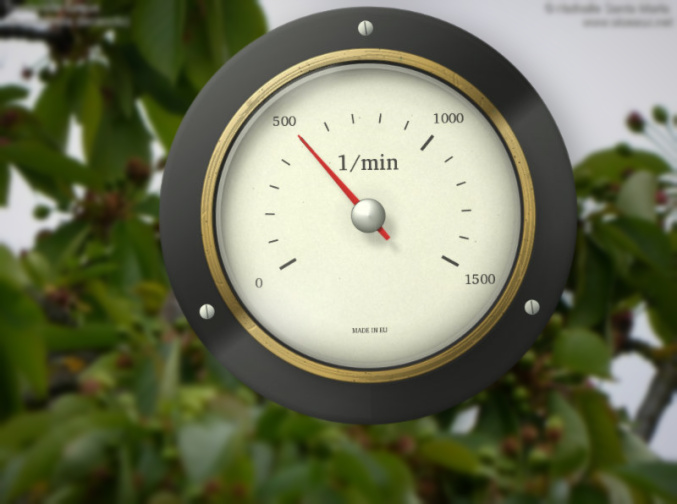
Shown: value=500 unit=rpm
